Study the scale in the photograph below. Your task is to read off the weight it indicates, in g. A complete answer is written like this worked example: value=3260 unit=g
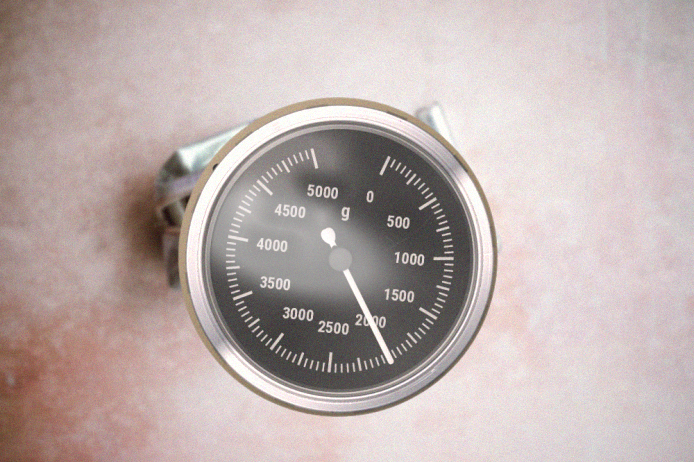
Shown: value=2000 unit=g
